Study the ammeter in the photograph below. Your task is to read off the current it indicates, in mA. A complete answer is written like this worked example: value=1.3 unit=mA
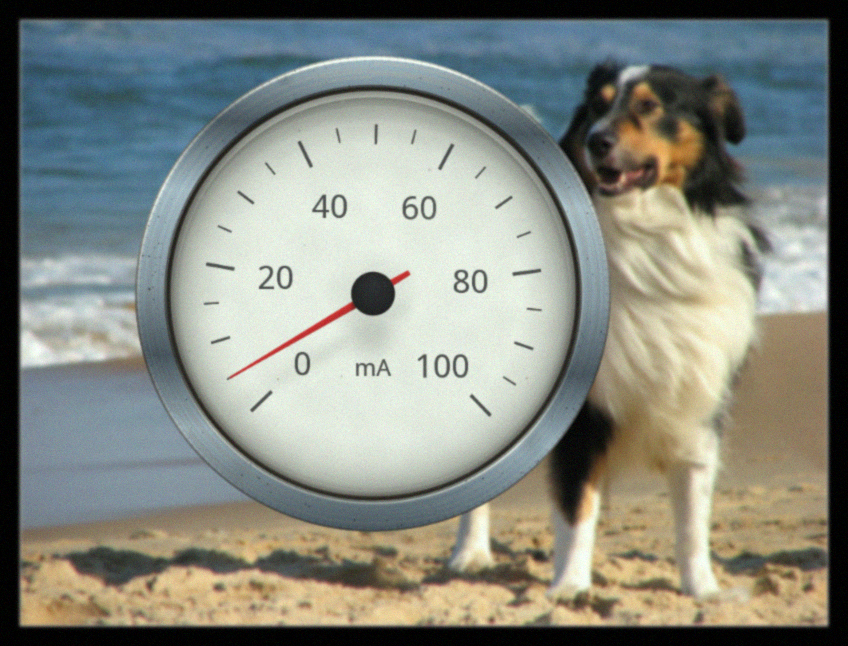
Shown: value=5 unit=mA
